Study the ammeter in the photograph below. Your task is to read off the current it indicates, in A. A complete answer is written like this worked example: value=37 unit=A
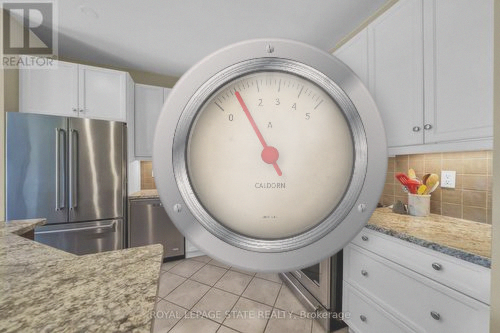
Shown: value=1 unit=A
